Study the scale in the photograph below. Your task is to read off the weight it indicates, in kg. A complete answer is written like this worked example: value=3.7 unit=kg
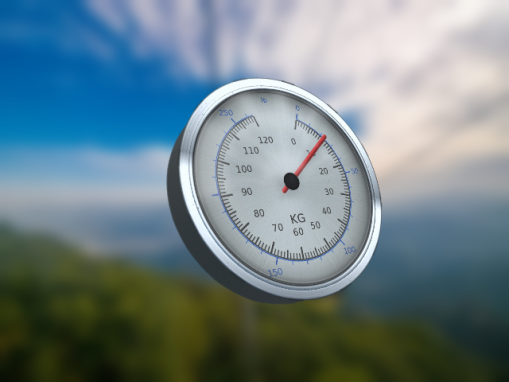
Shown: value=10 unit=kg
